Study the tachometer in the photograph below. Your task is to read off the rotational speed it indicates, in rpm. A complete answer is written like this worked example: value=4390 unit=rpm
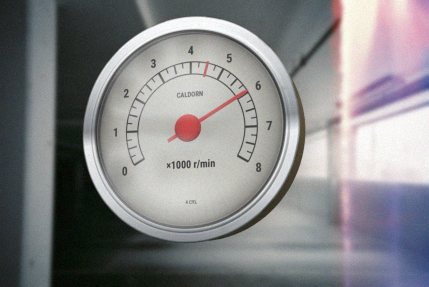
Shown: value=6000 unit=rpm
